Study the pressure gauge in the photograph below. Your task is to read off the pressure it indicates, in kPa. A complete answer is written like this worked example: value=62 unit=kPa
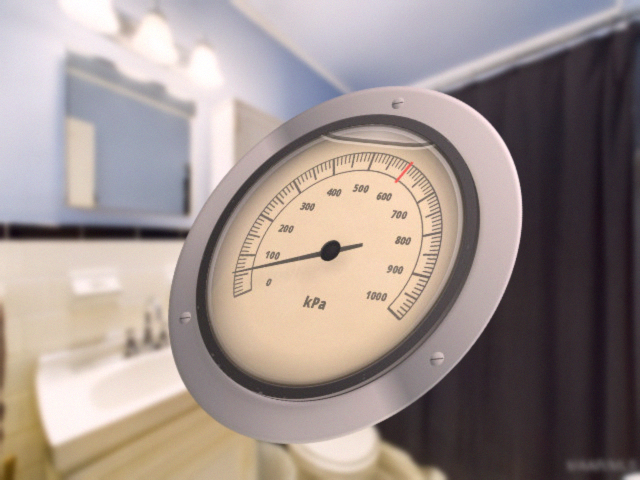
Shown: value=50 unit=kPa
